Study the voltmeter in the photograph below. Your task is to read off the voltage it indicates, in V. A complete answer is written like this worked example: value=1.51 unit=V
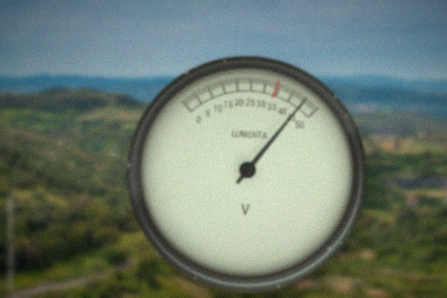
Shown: value=45 unit=V
